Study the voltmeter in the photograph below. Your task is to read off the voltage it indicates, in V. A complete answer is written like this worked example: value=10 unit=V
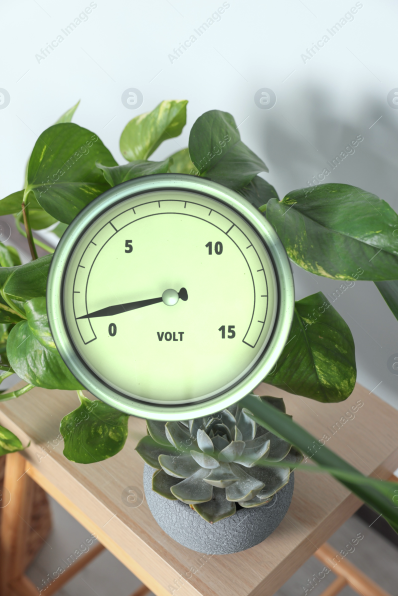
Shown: value=1 unit=V
